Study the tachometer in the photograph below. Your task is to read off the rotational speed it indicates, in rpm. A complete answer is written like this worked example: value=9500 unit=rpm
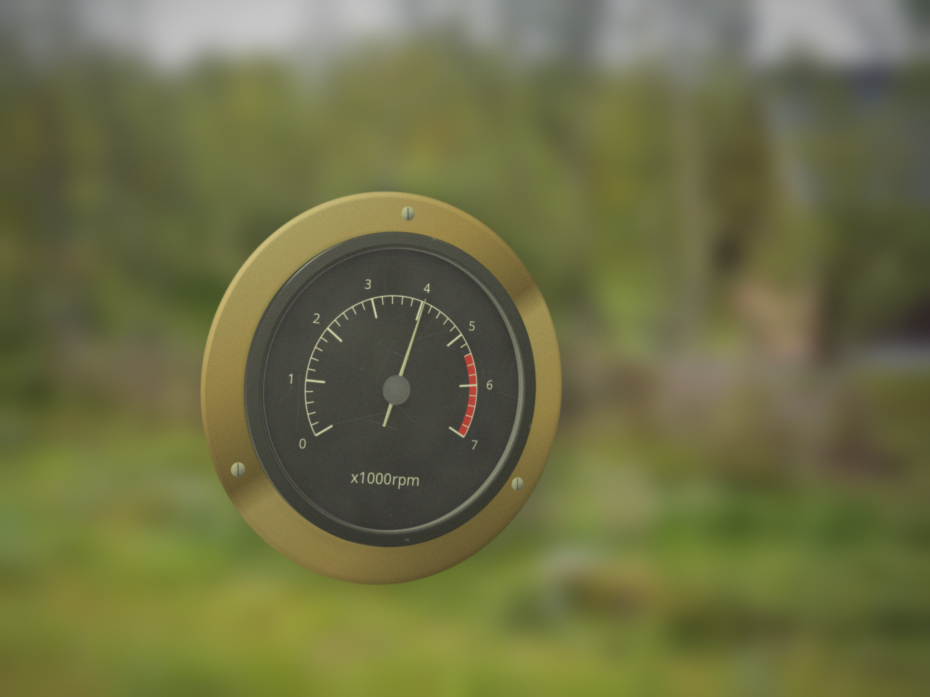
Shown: value=4000 unit=rpm
